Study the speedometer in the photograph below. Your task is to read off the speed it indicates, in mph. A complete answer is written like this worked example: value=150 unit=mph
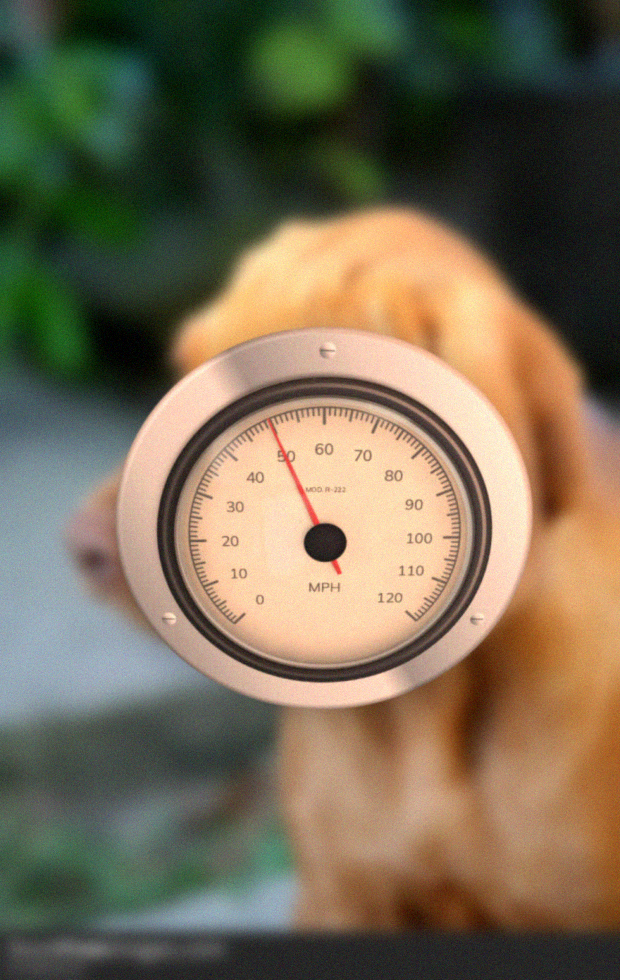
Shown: value=50 unit=mph
